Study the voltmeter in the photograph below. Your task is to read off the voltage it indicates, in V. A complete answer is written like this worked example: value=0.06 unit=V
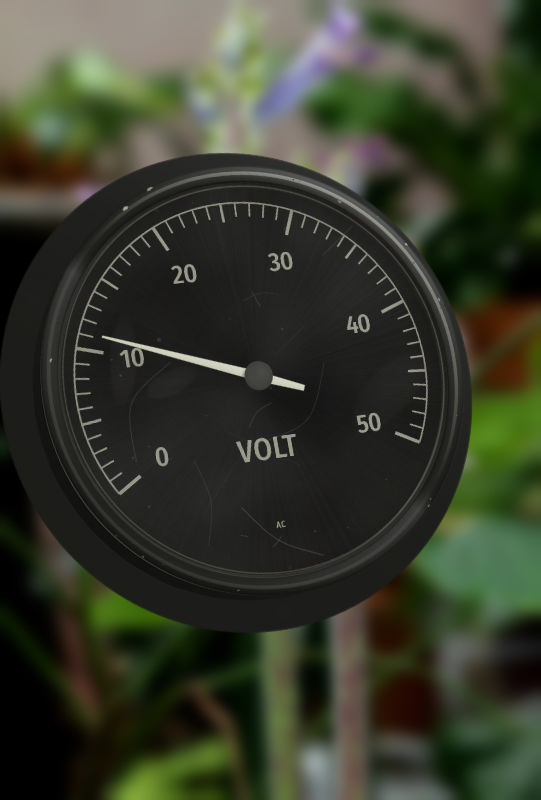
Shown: value=11 unit=V
